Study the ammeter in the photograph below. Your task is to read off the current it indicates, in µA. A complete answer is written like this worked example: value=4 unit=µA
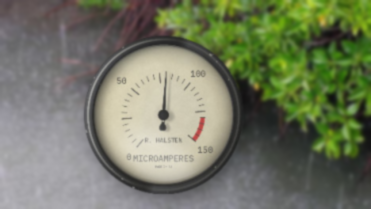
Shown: value=80 unit=µA
